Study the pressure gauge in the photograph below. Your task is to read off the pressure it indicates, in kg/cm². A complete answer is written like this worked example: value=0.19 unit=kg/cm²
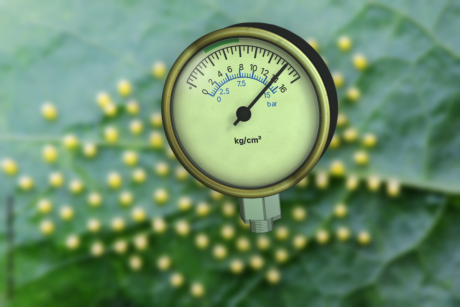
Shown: value=14 unit=kg/cm²
